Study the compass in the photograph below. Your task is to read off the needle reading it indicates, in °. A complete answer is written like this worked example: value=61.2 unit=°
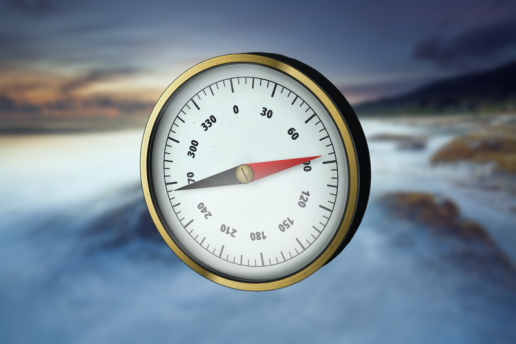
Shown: value=85 unit=°
